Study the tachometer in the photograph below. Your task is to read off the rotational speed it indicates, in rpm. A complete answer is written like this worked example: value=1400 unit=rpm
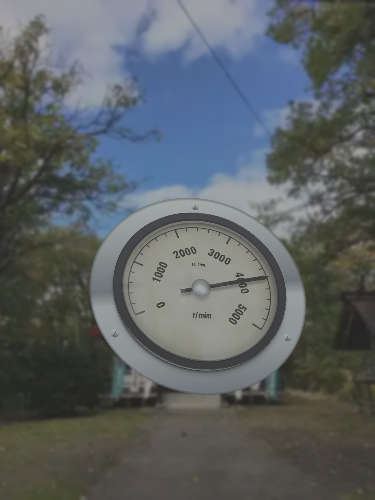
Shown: value=4000 unit=rpm
